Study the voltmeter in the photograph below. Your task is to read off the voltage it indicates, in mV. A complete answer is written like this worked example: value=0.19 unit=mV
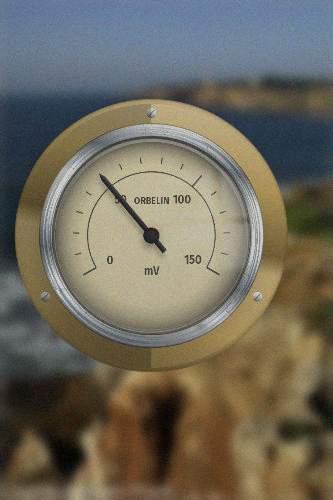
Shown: value=50 unit=mV
